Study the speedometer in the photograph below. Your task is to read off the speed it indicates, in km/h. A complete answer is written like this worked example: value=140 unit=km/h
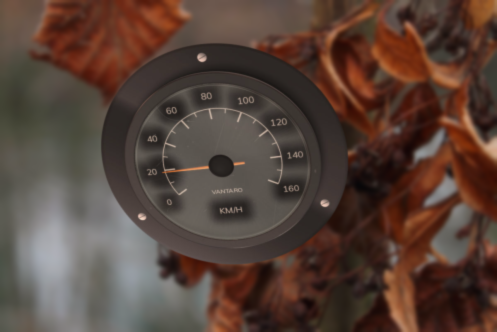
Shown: value=20 unit=km/h
